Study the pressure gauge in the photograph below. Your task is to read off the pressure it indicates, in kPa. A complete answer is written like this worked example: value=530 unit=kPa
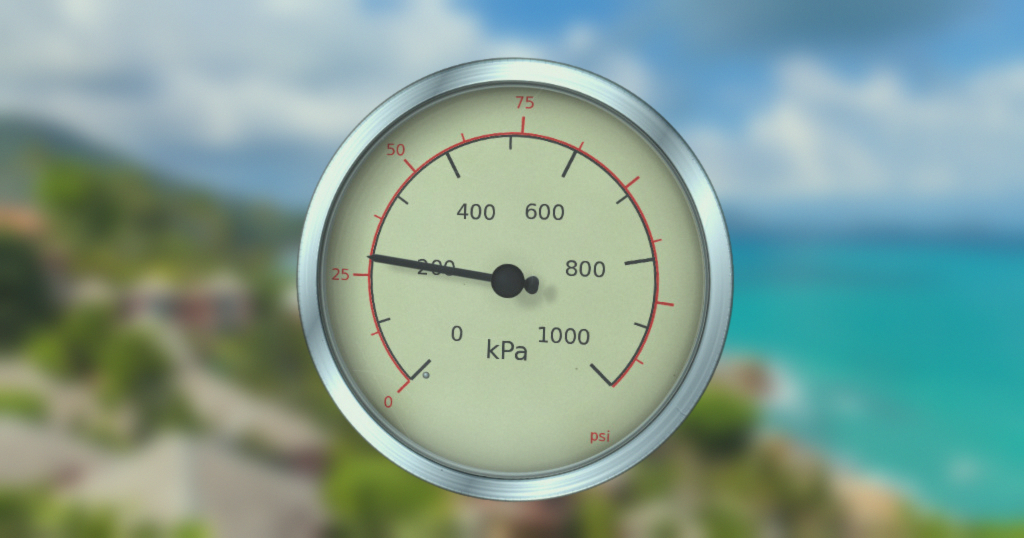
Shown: value=200 unit=kPa
